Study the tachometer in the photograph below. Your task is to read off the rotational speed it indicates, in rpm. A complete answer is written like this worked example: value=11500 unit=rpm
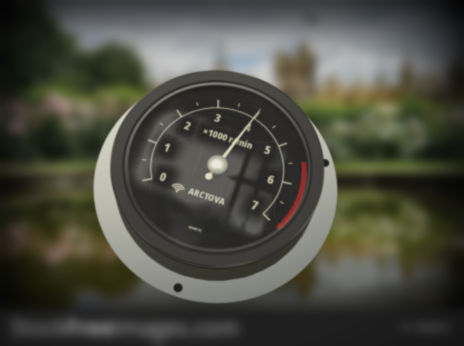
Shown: value=4000 unit=rpm
